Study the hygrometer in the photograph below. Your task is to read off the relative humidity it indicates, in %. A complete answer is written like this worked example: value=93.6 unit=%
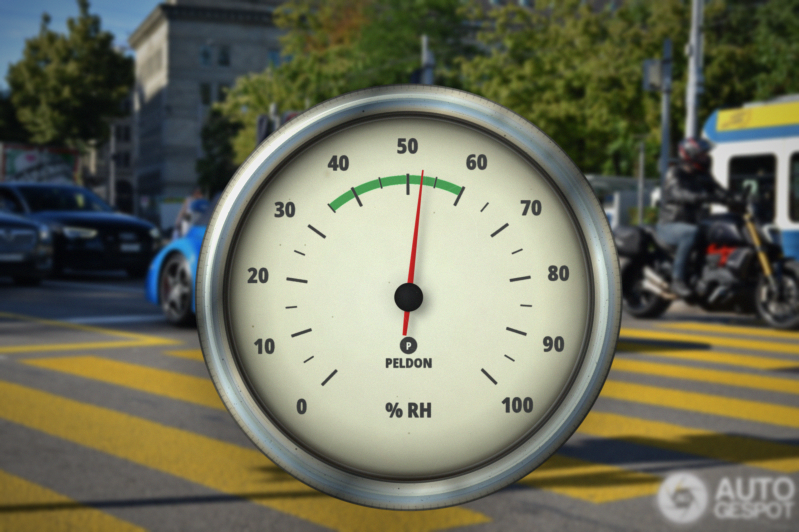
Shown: value=52.5 unit=%
